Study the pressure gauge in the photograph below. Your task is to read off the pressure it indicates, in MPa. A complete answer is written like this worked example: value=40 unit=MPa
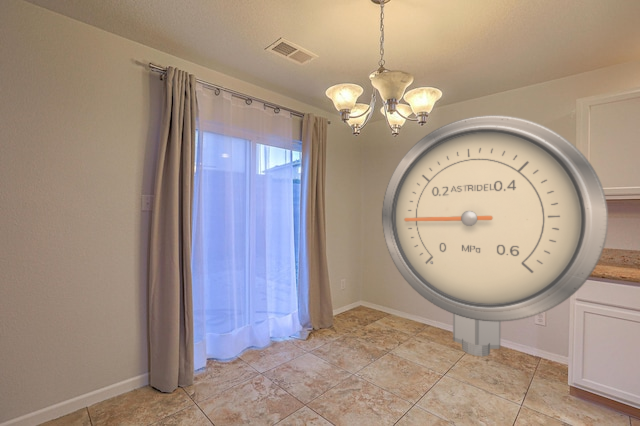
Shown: value=0.1 unit=MPa
